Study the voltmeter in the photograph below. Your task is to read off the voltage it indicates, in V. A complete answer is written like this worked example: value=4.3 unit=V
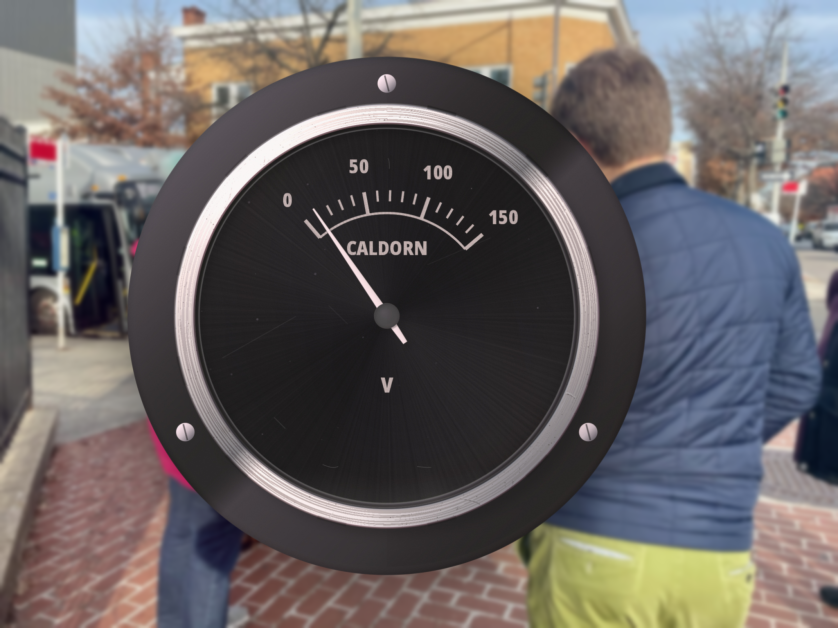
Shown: value=10 unit=V
